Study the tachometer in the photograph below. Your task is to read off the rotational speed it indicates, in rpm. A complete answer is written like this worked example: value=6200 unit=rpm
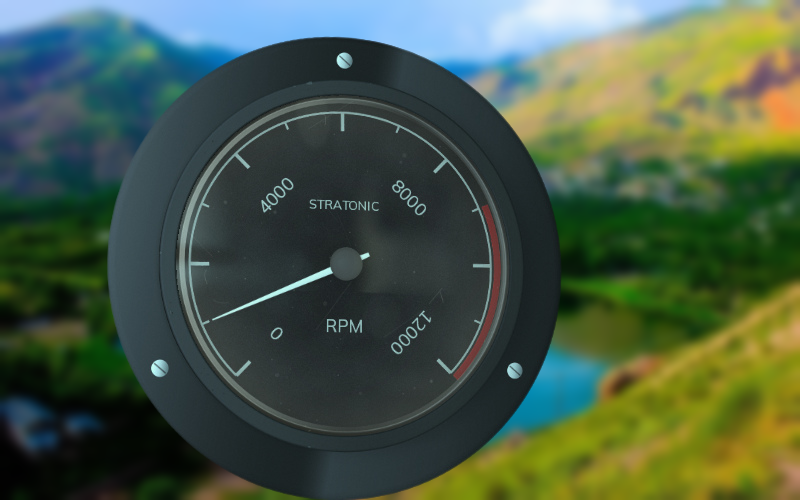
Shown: value=1000 unit=rpm
